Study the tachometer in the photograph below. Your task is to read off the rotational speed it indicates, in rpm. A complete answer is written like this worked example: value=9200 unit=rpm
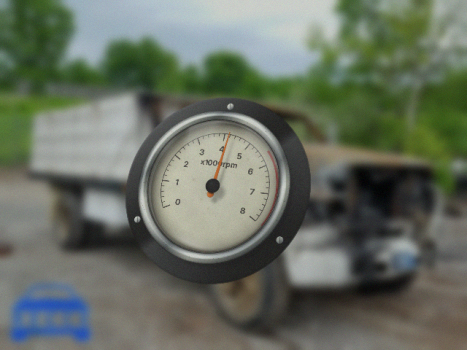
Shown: value=4200 unit=rpm
